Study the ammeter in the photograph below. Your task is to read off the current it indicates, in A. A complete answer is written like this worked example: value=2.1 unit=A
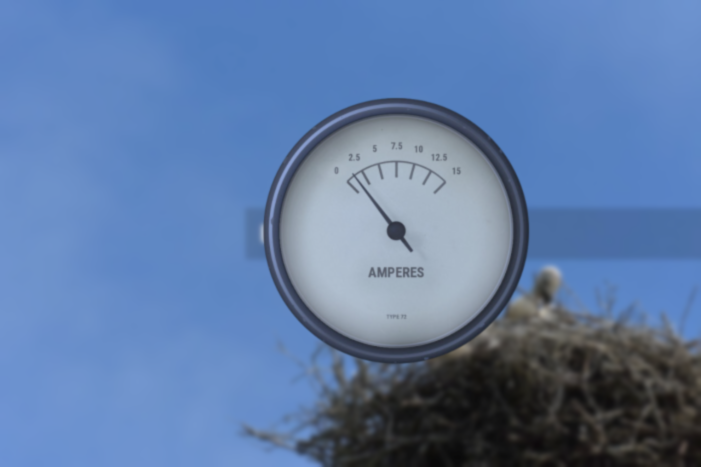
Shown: value=1.25 unit=A
